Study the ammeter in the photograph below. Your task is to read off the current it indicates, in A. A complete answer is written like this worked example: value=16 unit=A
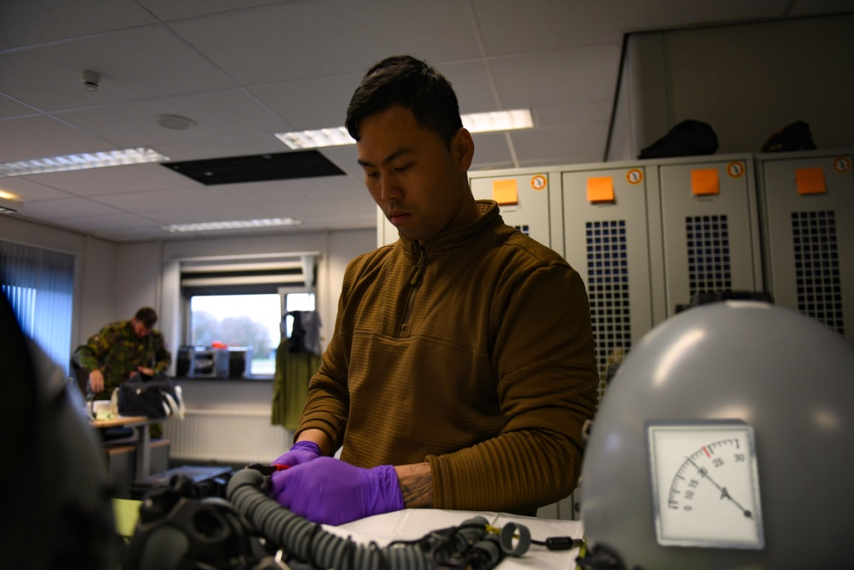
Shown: value=20 unit=A
